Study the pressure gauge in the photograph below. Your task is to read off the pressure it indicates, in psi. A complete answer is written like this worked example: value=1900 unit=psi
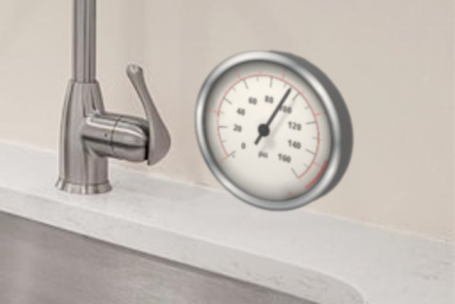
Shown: value=95 unit=psi
